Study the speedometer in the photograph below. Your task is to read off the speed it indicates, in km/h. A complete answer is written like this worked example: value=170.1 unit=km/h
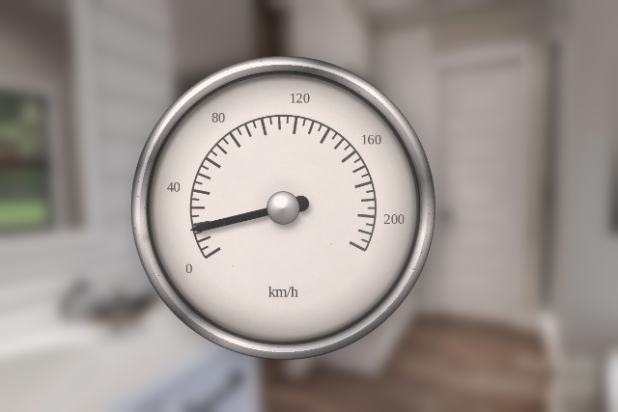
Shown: value=17.5 unit=km/h
